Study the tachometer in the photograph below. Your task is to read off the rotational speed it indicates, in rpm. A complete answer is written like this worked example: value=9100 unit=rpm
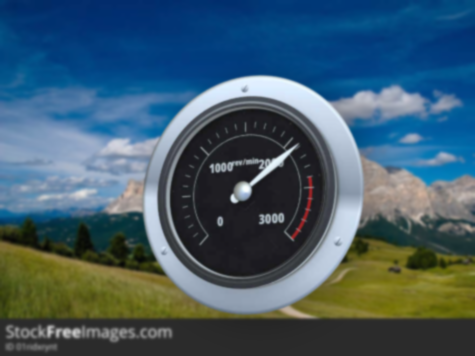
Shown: value=2100 unit=rpm
